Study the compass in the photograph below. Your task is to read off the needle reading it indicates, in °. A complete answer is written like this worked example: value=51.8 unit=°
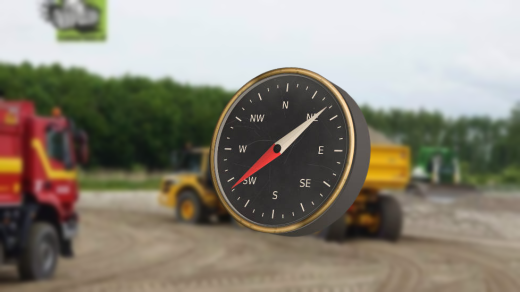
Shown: value=230 unit=°
